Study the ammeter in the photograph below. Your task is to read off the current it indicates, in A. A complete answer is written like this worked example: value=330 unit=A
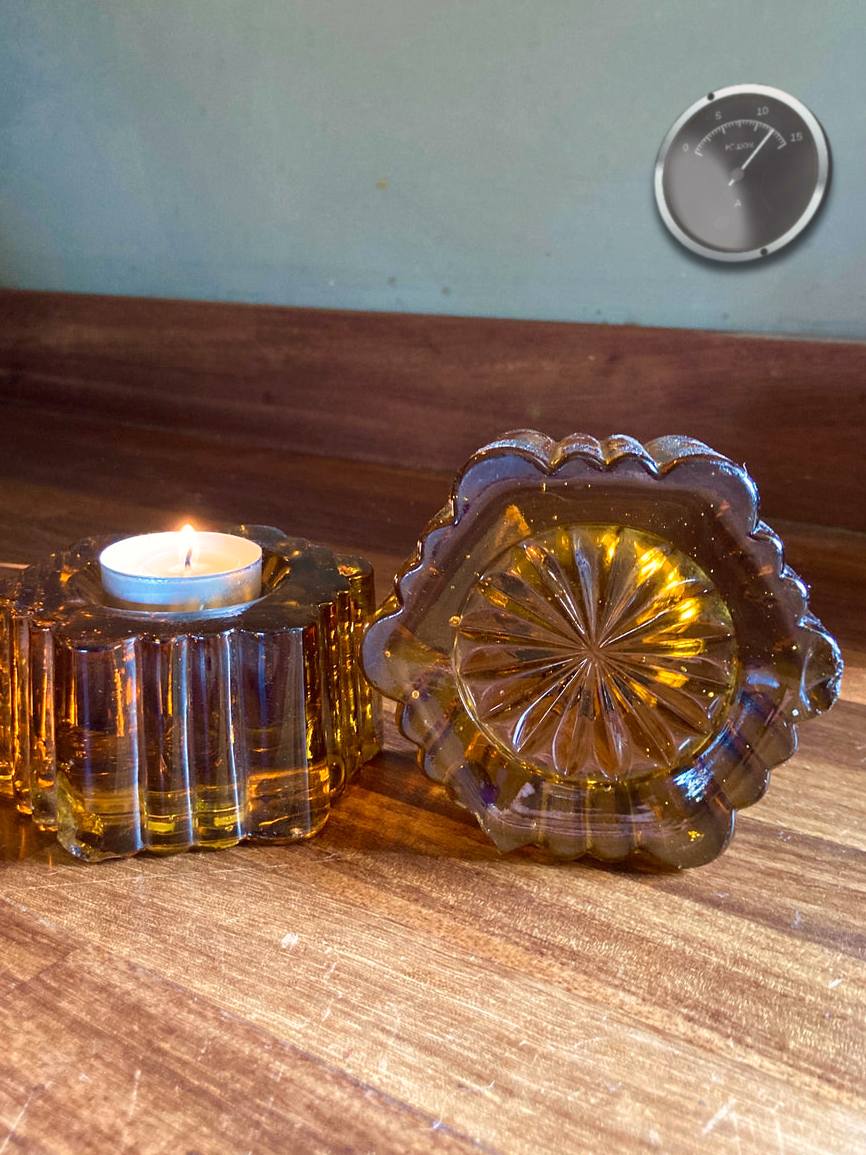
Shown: value=12.5 unit=A
